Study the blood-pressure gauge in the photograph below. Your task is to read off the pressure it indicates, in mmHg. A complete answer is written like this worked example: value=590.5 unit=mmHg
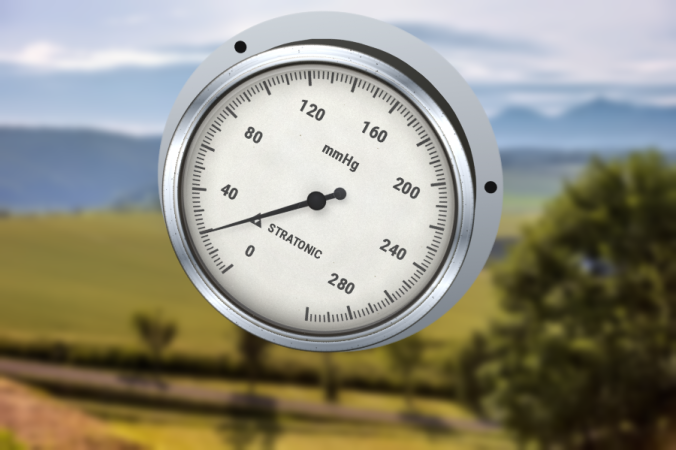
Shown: value=20 unit=mmHg
